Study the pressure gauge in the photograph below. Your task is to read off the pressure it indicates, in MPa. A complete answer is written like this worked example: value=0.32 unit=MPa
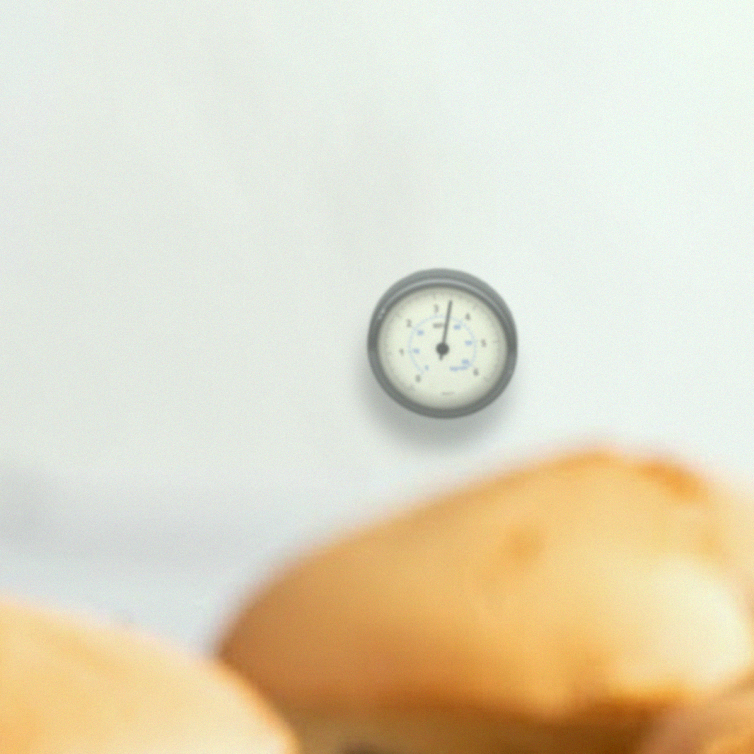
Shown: value=3.4 unit=MPa
